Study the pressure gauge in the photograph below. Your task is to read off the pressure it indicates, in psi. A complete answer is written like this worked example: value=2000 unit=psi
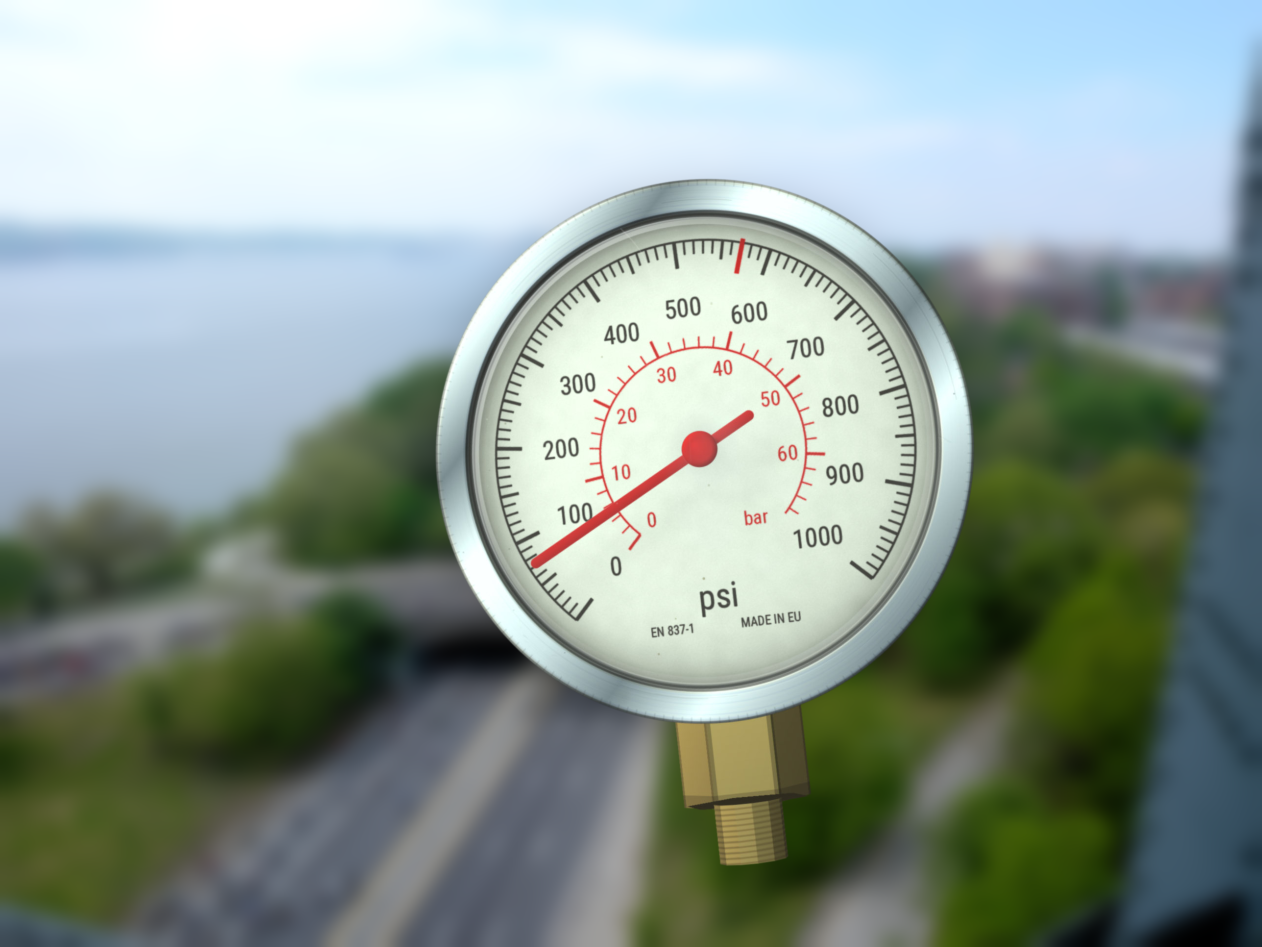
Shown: value=70 unit=psi
